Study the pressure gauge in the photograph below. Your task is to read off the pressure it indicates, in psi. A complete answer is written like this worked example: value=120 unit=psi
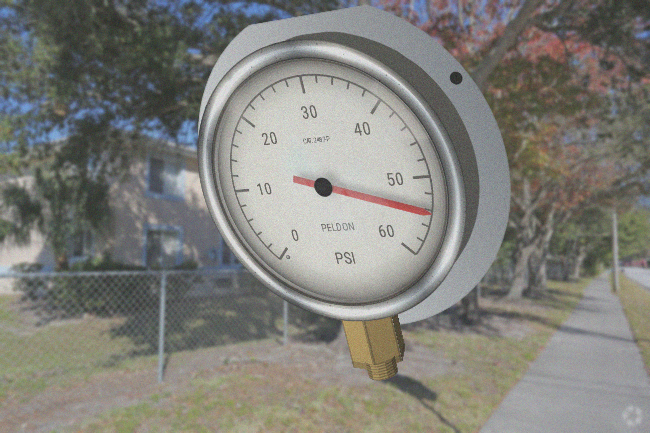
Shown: value=54 unit=psi
